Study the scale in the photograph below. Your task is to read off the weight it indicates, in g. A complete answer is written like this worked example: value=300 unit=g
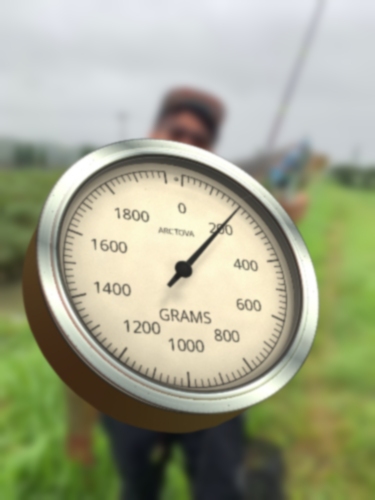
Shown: value=200 unit=g
